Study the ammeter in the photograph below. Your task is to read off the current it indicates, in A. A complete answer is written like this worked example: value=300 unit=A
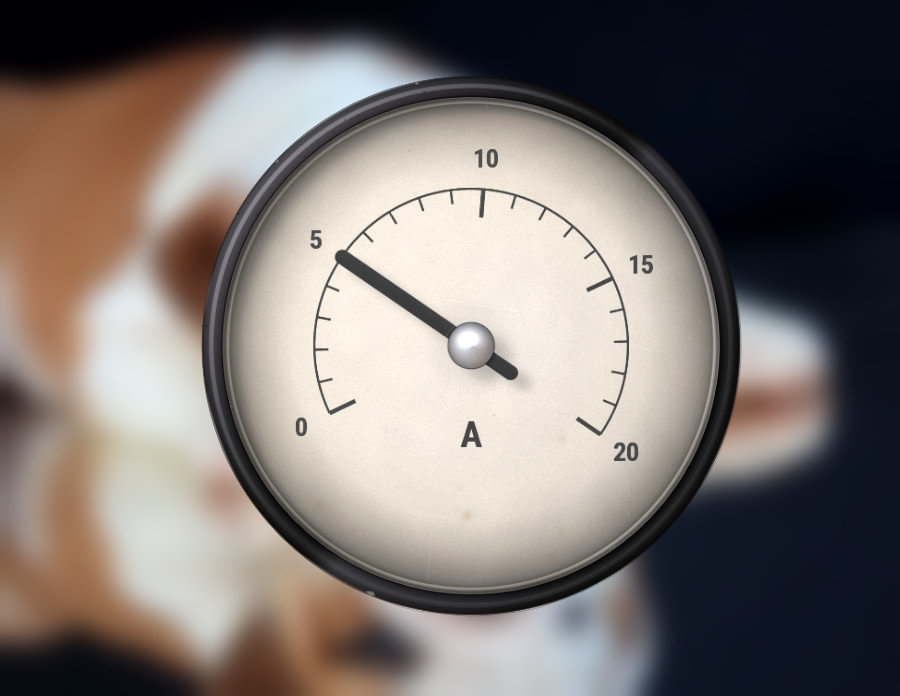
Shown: value=5 unit=A
